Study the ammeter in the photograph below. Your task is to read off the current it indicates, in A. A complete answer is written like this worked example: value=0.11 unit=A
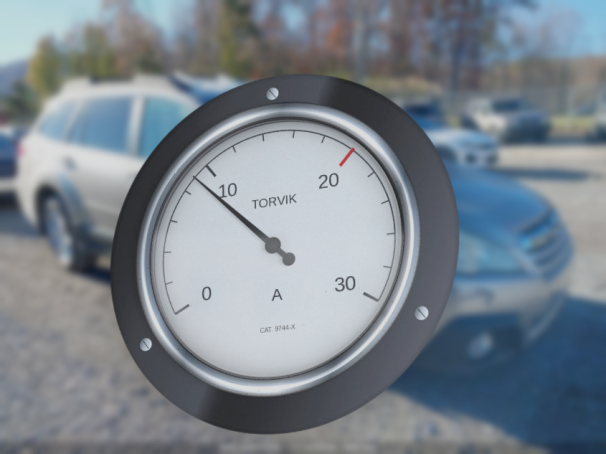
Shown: value=9 unit=A
